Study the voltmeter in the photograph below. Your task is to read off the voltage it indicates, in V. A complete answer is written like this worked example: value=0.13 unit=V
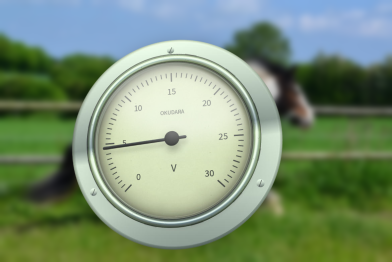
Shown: value=4.5 unit=V
